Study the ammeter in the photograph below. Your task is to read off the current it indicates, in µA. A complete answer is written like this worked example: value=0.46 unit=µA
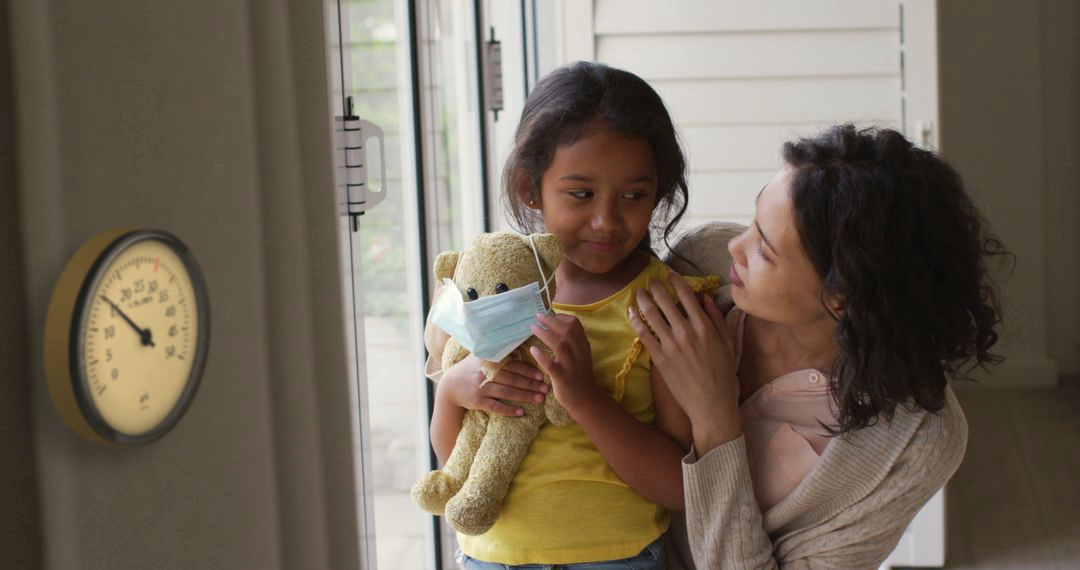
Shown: value=15 unit=µA
